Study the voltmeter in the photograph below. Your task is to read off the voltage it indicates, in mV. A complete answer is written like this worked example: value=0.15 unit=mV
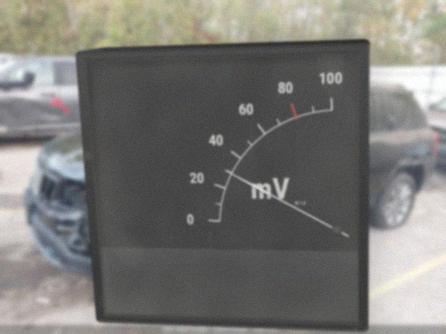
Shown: value=30 unit=mV
